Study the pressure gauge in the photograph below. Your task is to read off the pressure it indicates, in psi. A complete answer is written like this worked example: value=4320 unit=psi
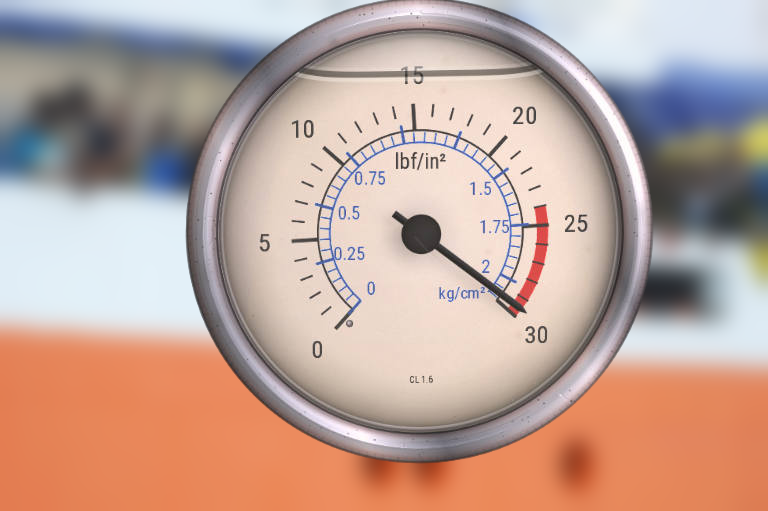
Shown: value=29.5 unit=psi
